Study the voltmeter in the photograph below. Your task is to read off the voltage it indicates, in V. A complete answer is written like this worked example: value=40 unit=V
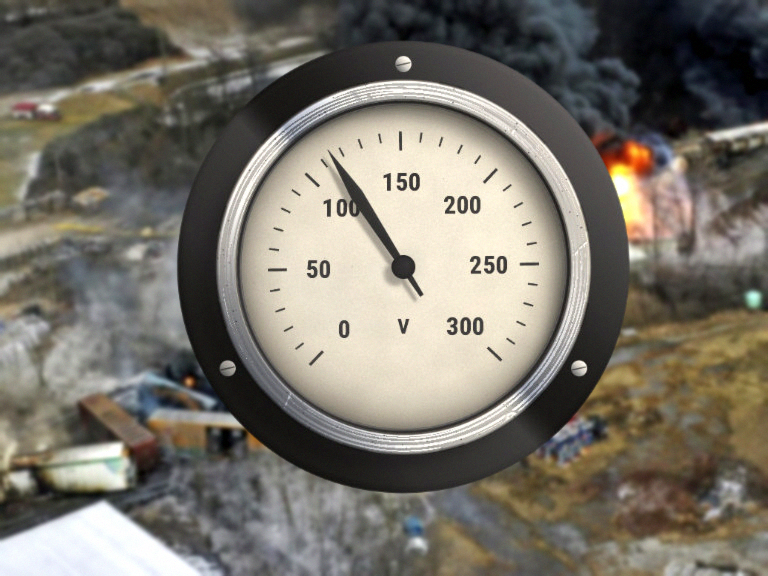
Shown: value=115 unit=V
